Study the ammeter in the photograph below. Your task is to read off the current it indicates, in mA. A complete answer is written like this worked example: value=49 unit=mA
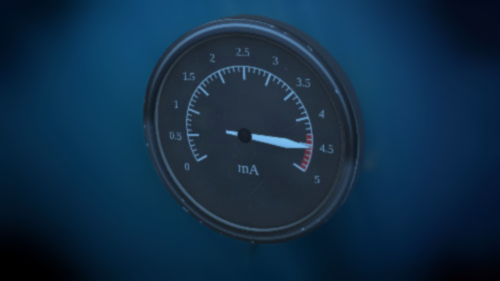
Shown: value=4.5 unit=mA
